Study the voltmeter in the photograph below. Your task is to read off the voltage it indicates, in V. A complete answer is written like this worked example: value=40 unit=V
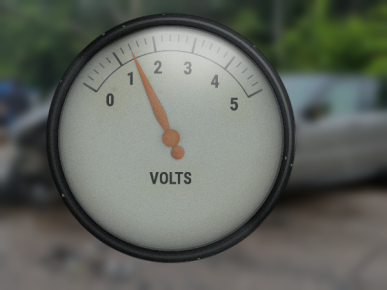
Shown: value=1.4 unit=V
